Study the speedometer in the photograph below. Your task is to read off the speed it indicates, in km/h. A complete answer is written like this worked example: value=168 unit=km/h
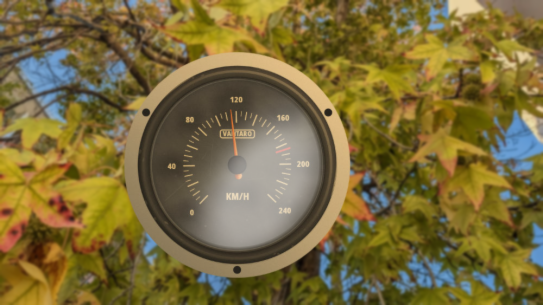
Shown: value=115 unit=km/h
